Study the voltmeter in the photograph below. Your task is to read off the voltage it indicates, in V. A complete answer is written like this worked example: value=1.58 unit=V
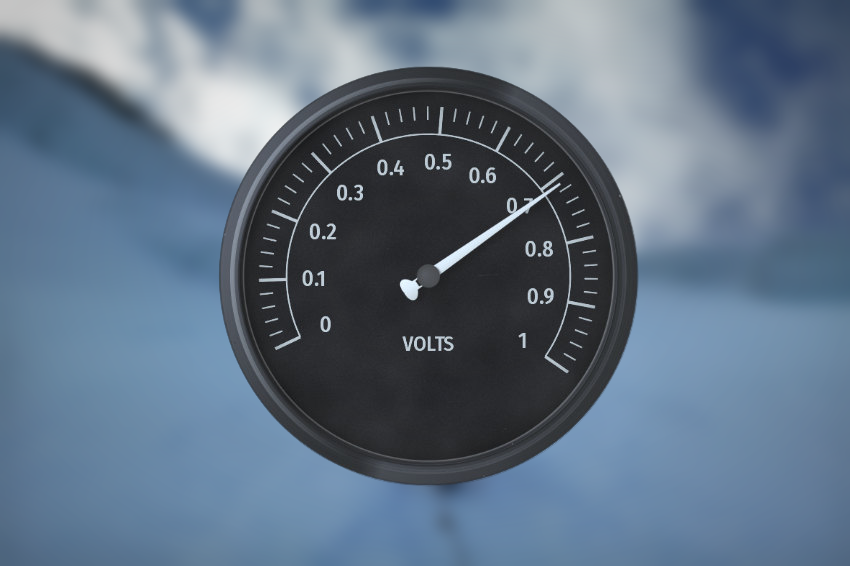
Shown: value=0.71 unit=V
